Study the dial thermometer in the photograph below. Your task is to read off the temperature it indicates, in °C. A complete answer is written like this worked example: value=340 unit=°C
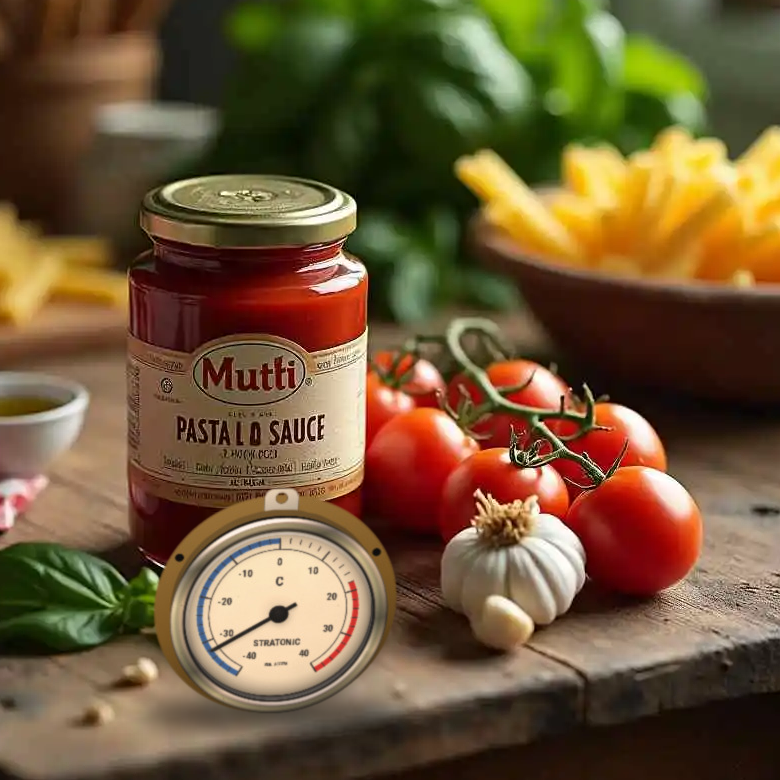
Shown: value=-32 unit=°C
